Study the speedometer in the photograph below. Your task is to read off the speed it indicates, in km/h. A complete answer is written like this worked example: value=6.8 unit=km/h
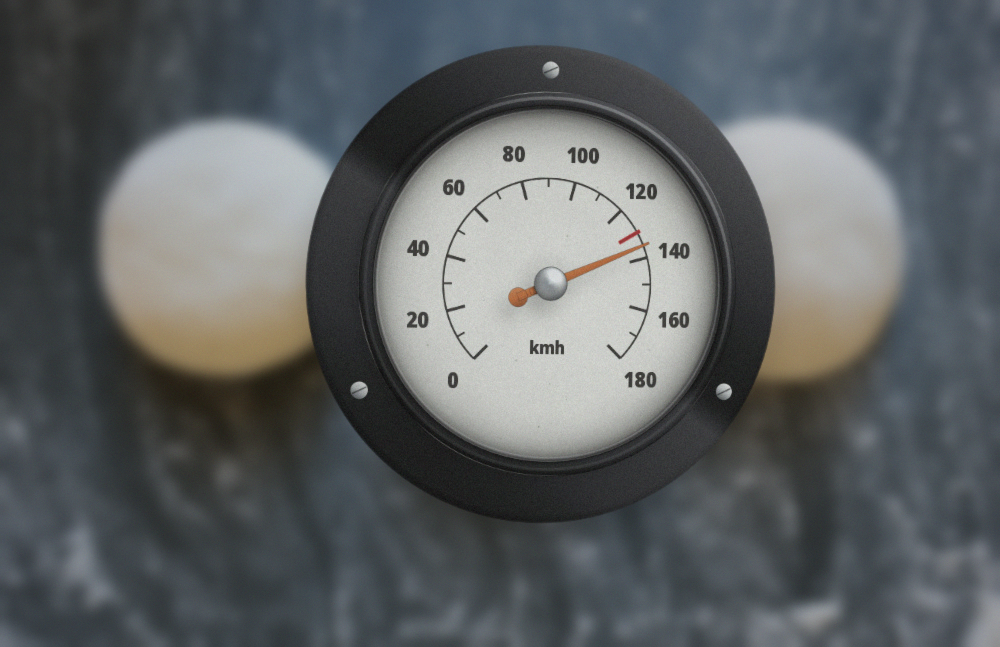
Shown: value=135 unit=km/h
